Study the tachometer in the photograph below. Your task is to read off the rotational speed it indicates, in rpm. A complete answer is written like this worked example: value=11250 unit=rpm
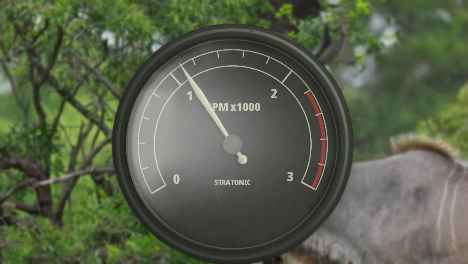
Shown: value=1100 unit=rpm
